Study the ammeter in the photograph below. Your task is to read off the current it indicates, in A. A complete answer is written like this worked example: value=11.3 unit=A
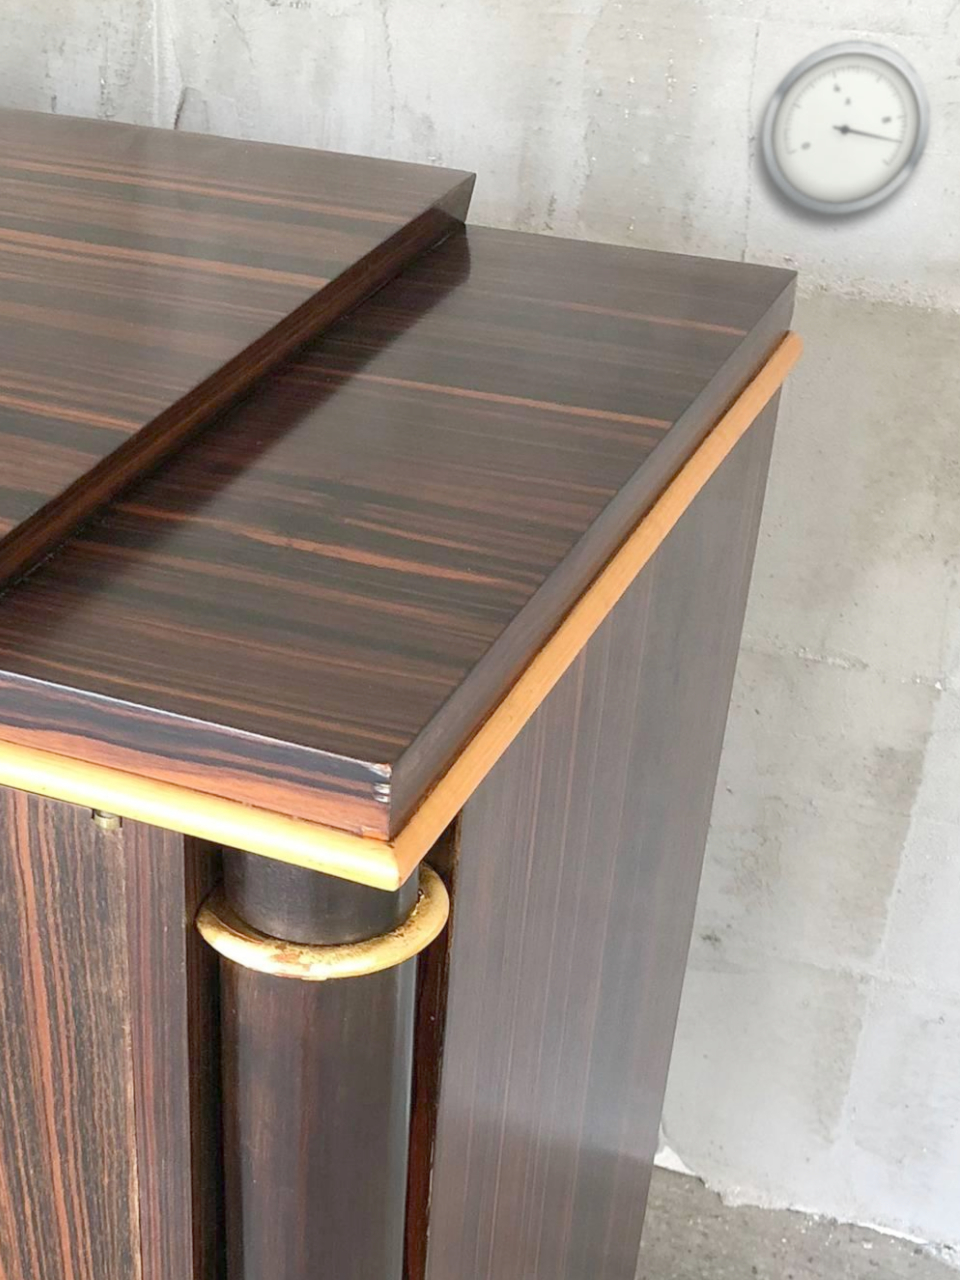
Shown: value=9 unit=A
